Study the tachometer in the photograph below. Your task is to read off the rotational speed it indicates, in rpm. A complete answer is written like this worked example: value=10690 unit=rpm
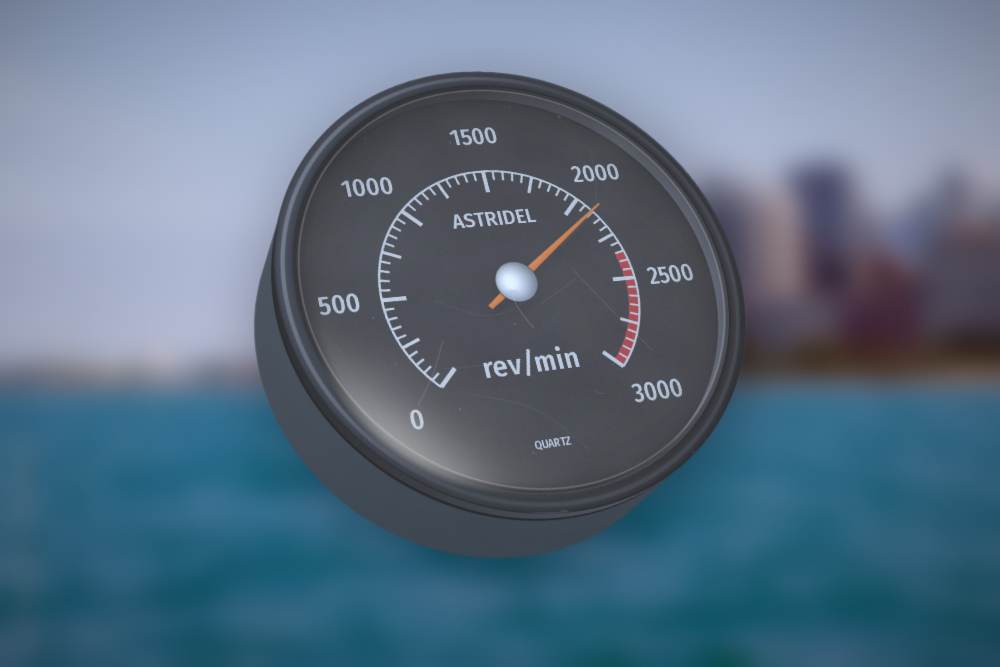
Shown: value=2100 unit=rpm
